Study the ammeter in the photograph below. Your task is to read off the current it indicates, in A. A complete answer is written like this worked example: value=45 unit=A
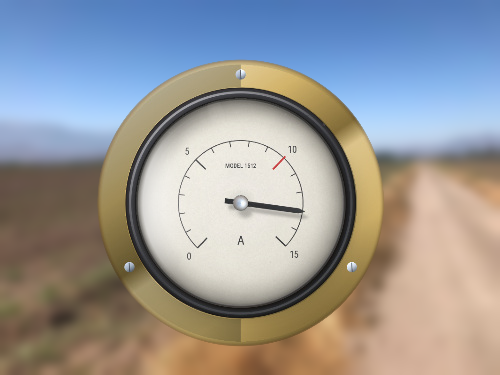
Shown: value=13 unit=A
